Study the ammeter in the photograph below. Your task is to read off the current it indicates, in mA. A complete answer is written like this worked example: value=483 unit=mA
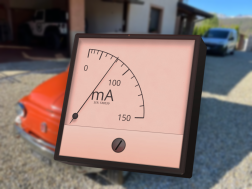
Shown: value=80 unit=mA
